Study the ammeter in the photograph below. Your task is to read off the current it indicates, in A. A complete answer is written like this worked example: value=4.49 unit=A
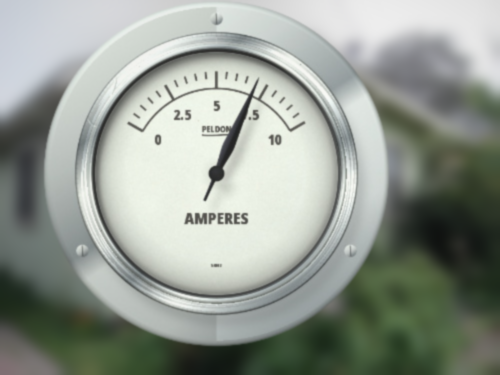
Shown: value=7 unit=A
